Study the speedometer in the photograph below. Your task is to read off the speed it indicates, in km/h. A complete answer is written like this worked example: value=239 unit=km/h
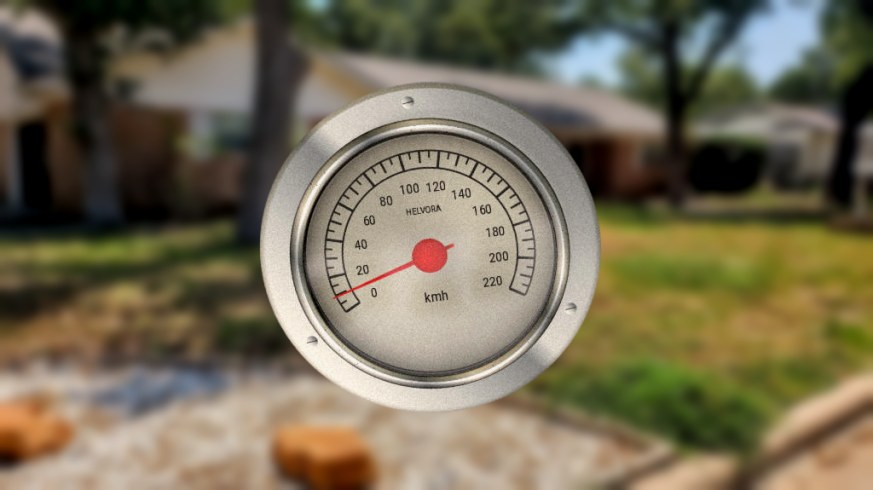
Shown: value=10 unit=km/h
